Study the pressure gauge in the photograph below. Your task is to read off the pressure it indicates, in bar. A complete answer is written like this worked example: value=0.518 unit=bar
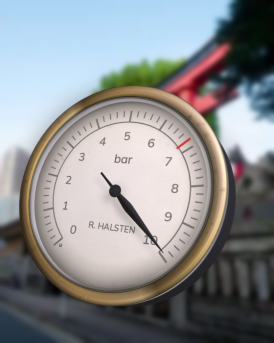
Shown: value=9.9 unit=bar
